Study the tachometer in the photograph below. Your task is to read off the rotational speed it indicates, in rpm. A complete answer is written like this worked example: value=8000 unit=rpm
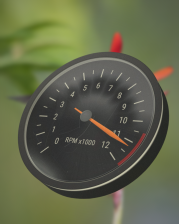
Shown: value=11250 unit=rpm
